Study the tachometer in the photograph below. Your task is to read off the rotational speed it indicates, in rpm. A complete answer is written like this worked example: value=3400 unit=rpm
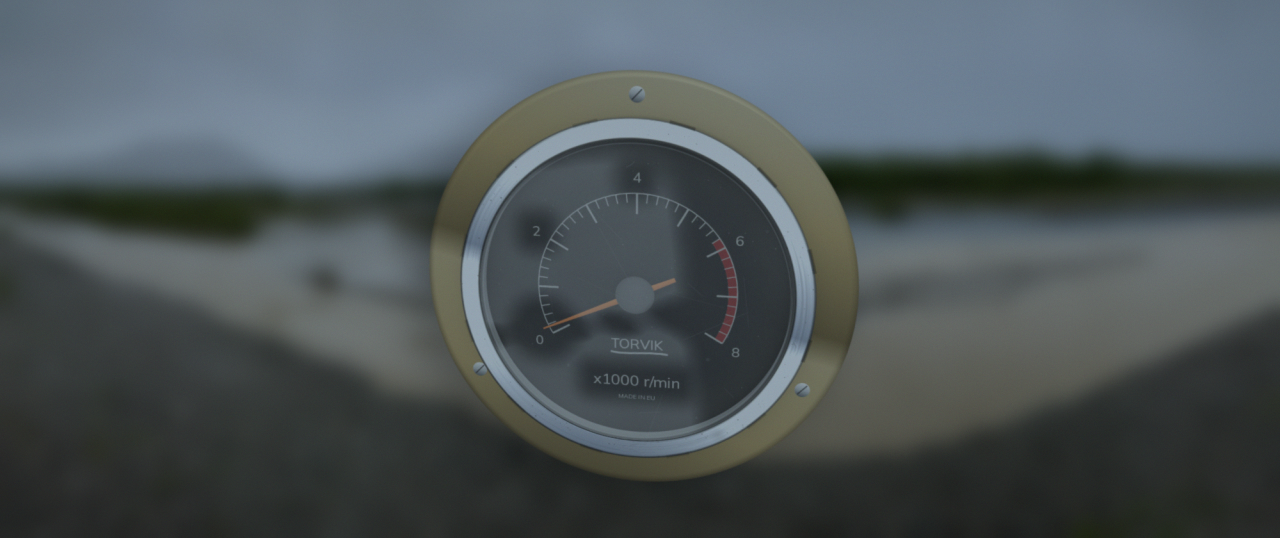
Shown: value=200 unit=rpm
